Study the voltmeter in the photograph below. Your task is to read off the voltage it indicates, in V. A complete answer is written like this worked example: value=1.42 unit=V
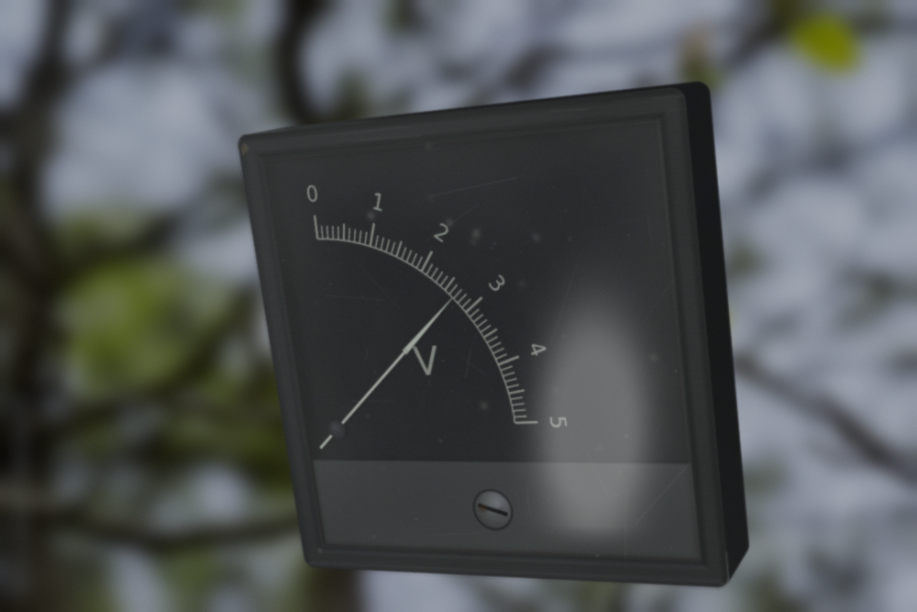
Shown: value=2.7 unit=V
